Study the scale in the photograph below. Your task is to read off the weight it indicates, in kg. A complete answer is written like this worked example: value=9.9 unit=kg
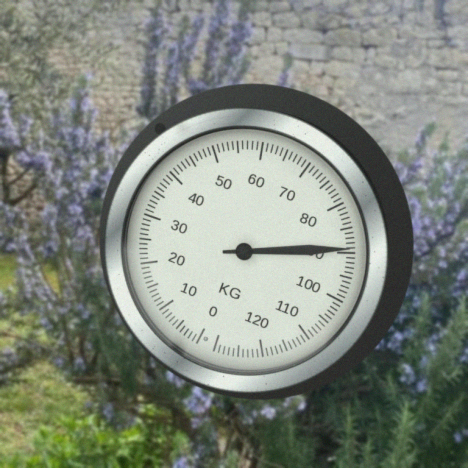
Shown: value=89 unit=kg
